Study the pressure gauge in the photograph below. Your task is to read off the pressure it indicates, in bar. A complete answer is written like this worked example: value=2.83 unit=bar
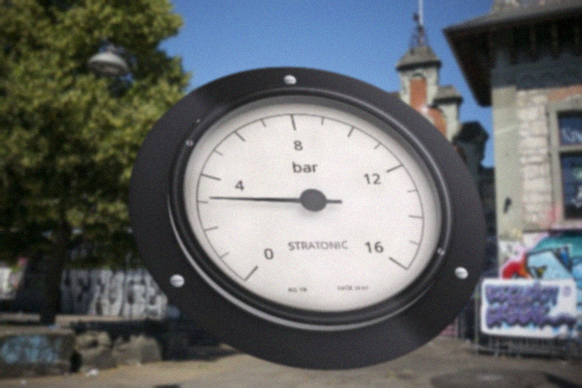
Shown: value=3 unit=bar
